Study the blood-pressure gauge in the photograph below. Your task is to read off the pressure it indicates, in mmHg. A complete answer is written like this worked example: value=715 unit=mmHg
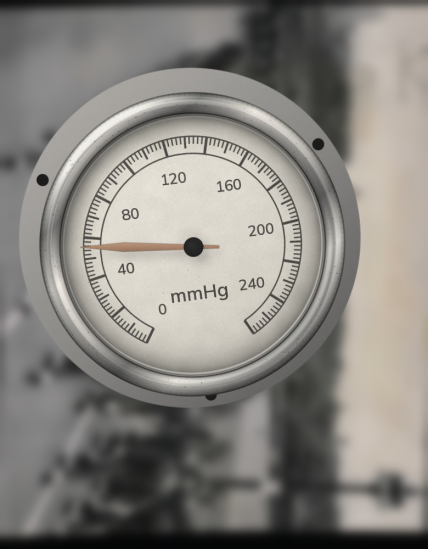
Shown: value=56 unit=mmHg
